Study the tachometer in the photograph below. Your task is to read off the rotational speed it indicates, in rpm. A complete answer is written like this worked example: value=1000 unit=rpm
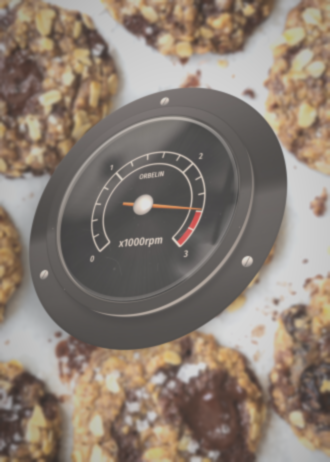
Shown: value=2600 unit=rpm
